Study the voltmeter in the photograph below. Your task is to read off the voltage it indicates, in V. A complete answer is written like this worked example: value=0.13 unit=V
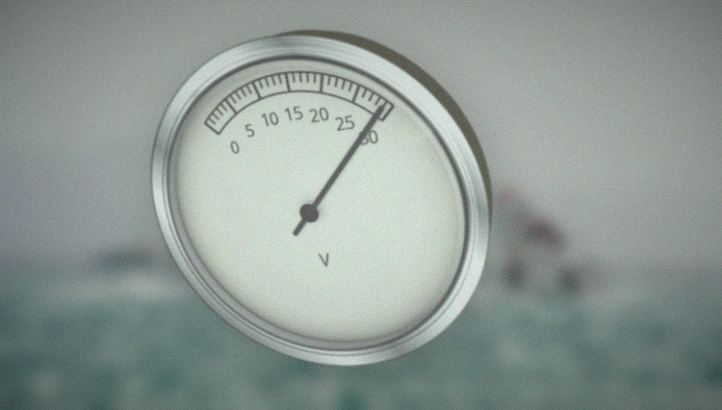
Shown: value=29 unit=V
